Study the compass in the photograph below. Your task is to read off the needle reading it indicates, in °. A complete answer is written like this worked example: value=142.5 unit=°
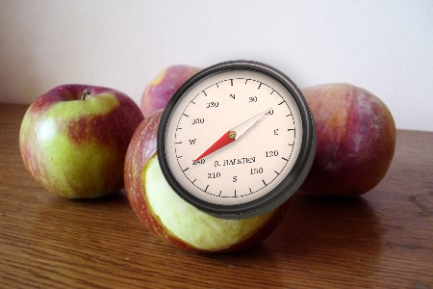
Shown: value=240 unit=°
